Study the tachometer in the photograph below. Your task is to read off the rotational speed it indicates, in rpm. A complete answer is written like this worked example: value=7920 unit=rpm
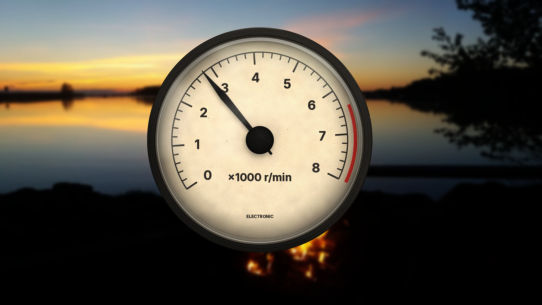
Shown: value=2800 unit=rpm
